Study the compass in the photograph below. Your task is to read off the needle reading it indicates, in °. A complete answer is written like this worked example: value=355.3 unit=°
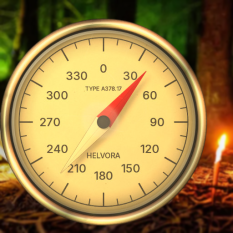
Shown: value=40 unit=°
